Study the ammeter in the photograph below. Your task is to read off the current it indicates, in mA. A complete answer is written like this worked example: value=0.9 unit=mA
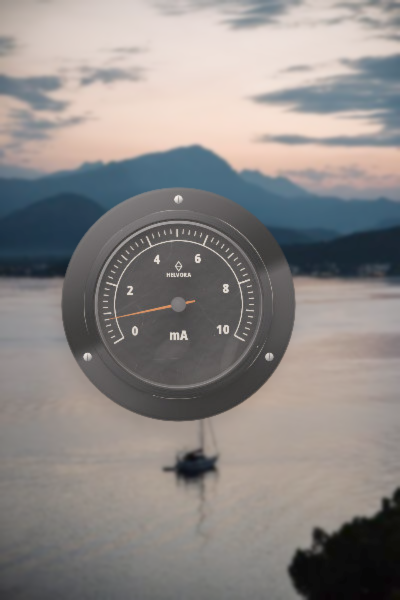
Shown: value=0.8 unit=mA
